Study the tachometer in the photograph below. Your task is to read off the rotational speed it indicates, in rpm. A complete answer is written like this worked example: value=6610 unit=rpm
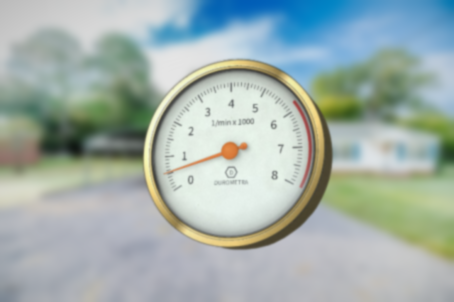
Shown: value=500 unit=rpm
